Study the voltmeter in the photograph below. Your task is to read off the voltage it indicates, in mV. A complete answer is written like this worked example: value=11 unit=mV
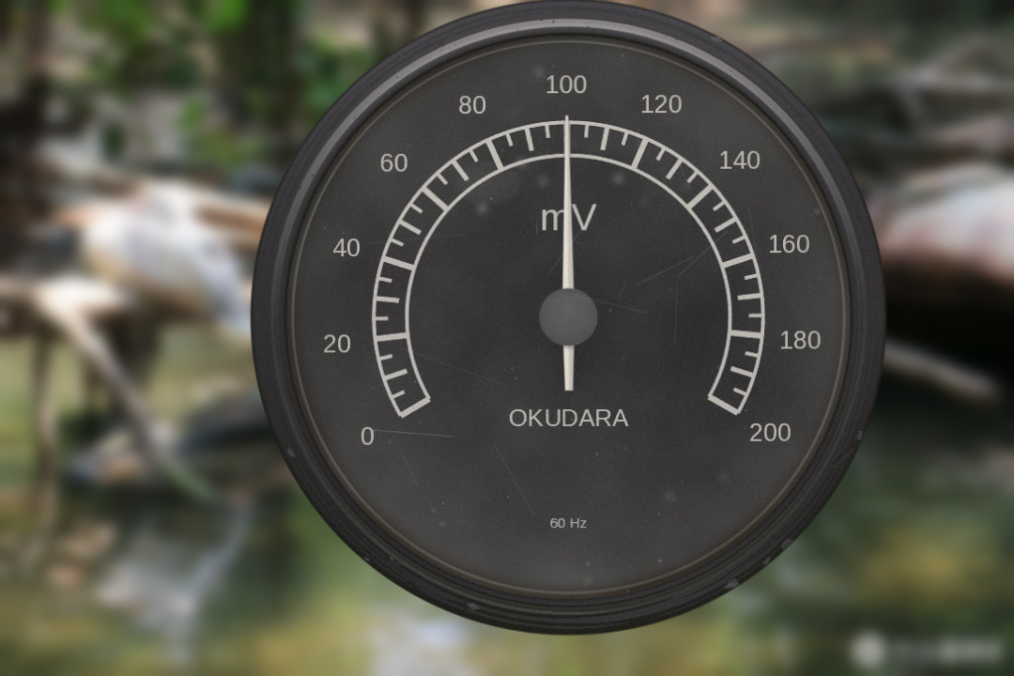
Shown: value=100 unit=mV
